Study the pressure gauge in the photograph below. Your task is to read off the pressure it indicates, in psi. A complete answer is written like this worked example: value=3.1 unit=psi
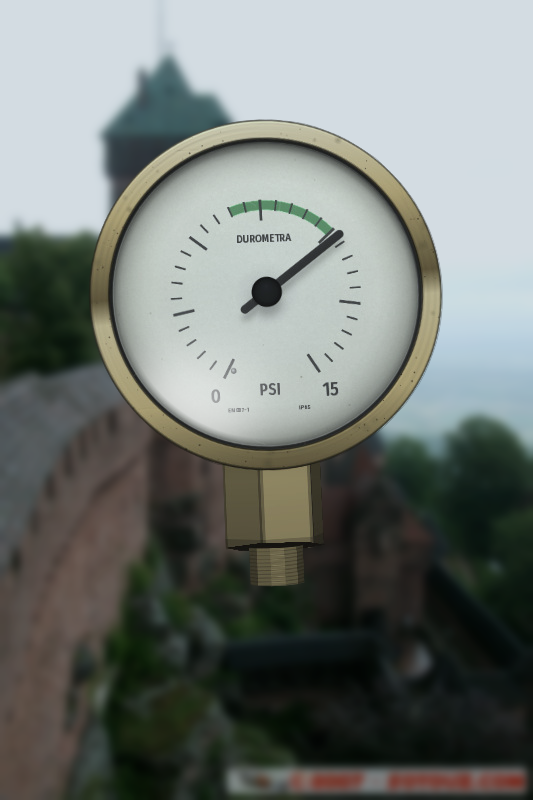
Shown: value=10.25 unit=psi
